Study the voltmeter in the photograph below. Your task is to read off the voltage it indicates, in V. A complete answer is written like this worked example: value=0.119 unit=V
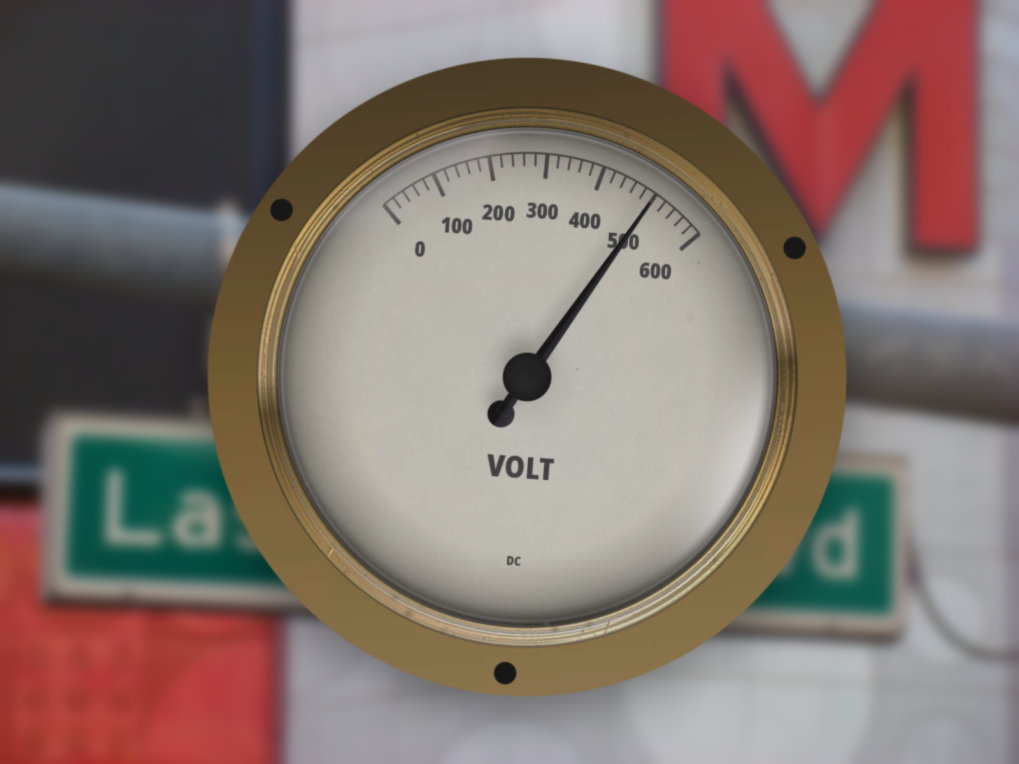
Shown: value=500 unit=V
